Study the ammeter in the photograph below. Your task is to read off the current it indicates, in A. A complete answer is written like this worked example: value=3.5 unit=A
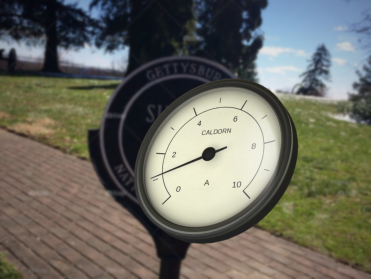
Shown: value=1 unit=A
